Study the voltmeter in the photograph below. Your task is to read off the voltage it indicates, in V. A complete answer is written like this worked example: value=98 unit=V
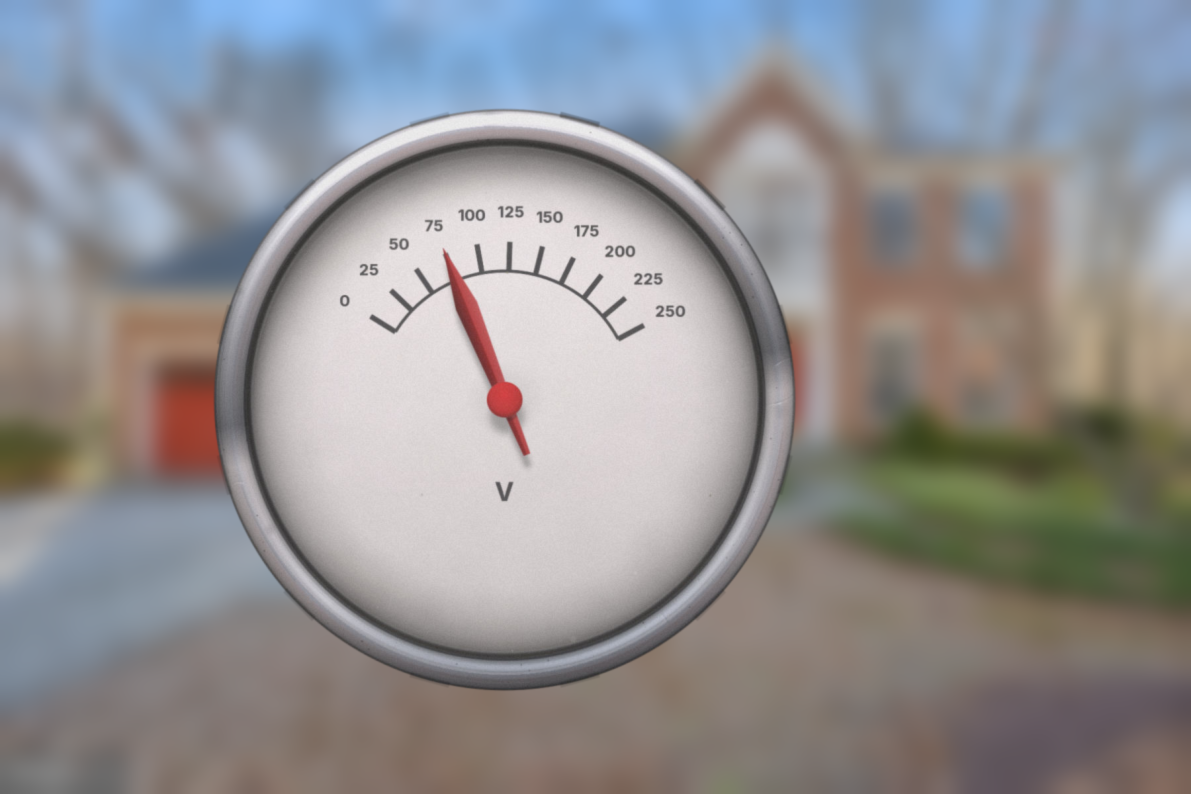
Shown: value=75 unit=V
